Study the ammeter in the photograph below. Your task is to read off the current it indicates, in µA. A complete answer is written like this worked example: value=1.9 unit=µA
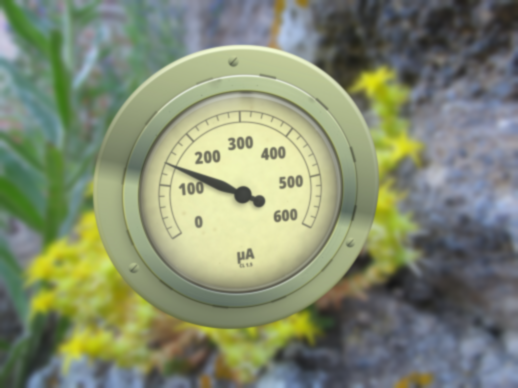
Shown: value=140 unit=µA
